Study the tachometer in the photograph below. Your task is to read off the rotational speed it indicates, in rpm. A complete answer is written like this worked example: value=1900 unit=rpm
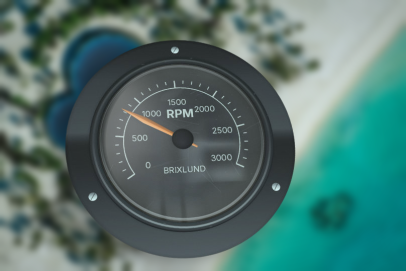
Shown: value=800 unit=rpm
